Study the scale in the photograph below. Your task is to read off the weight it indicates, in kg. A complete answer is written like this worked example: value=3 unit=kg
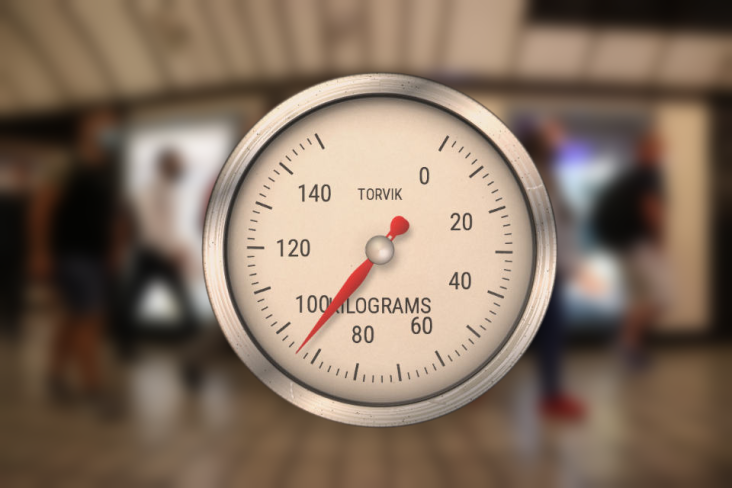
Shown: value=94 unit=kg
